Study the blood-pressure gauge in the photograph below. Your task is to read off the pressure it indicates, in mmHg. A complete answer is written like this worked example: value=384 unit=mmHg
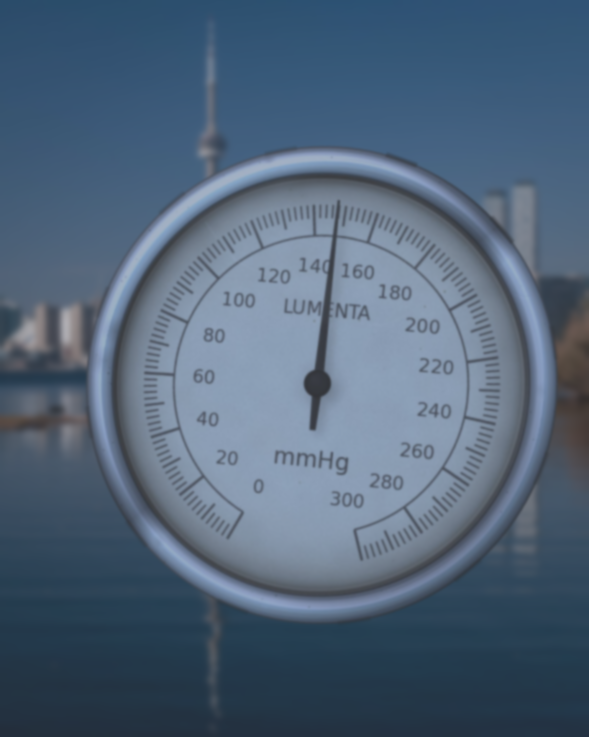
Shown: value=148 unit=mmHg
